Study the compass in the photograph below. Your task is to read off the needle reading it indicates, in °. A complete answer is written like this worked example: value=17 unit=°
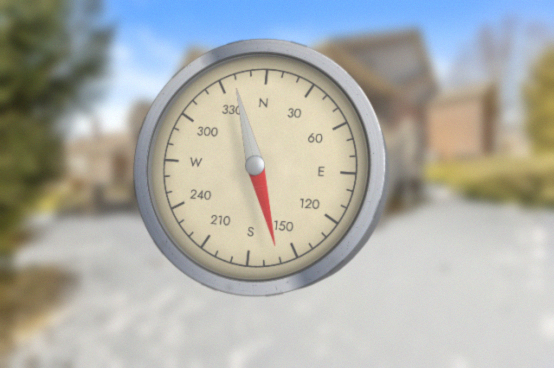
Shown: value=160 unit=°
